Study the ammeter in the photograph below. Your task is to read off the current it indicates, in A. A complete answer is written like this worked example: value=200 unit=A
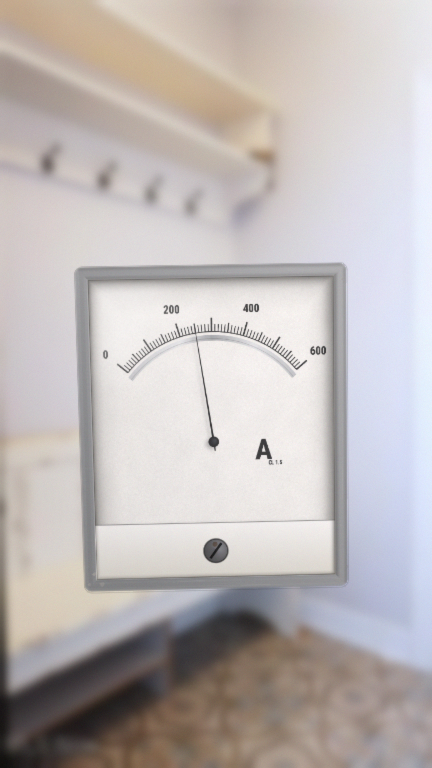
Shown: value=250 unit=A
